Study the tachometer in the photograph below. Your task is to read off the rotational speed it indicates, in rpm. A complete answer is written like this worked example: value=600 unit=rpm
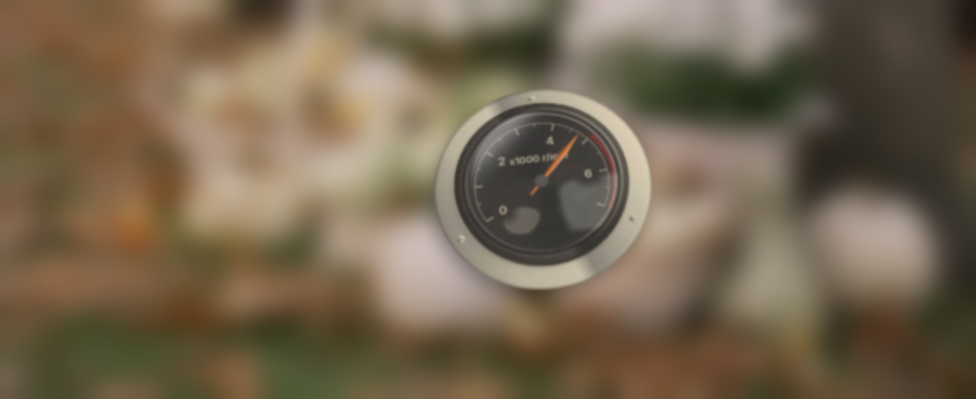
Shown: value=4750 unit=rpm
